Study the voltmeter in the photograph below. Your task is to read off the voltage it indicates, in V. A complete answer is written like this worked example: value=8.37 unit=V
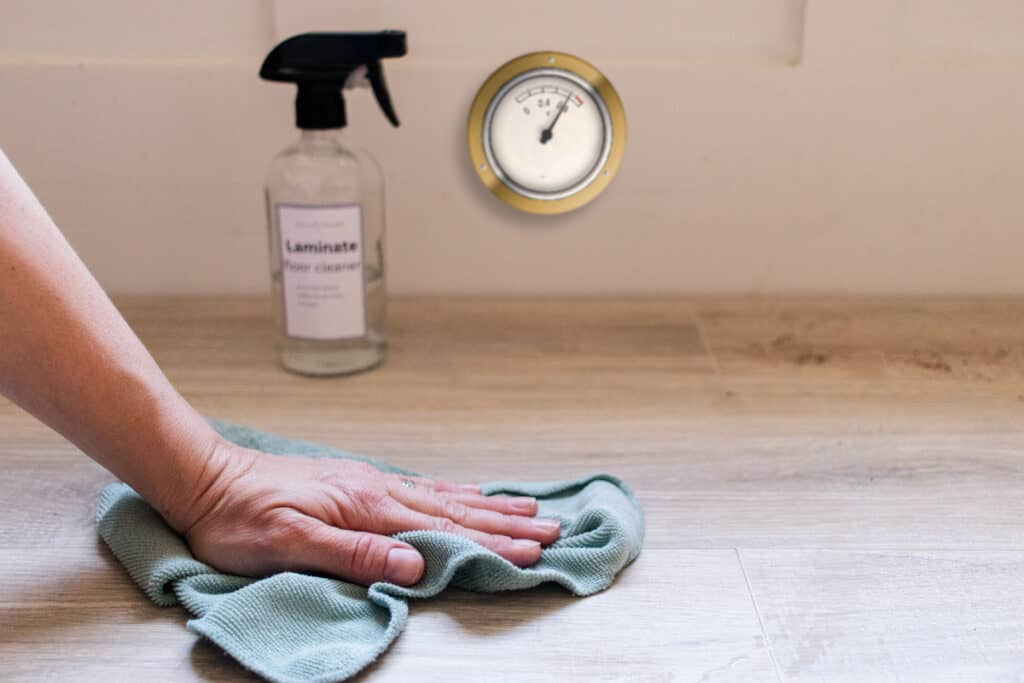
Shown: value=0.8 unit=V
